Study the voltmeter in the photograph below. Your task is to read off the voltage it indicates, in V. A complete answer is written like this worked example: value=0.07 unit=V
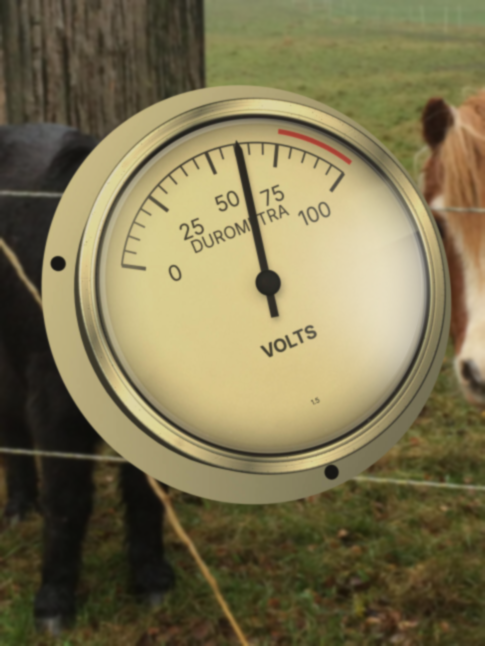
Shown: value=60 unit=V
